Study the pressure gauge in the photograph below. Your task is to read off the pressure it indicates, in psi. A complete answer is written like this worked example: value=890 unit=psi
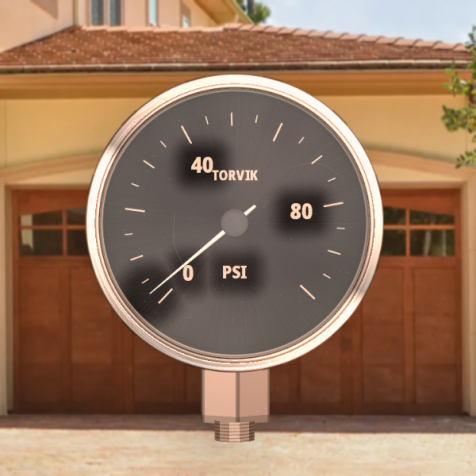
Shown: value=2.5 unit=psi
